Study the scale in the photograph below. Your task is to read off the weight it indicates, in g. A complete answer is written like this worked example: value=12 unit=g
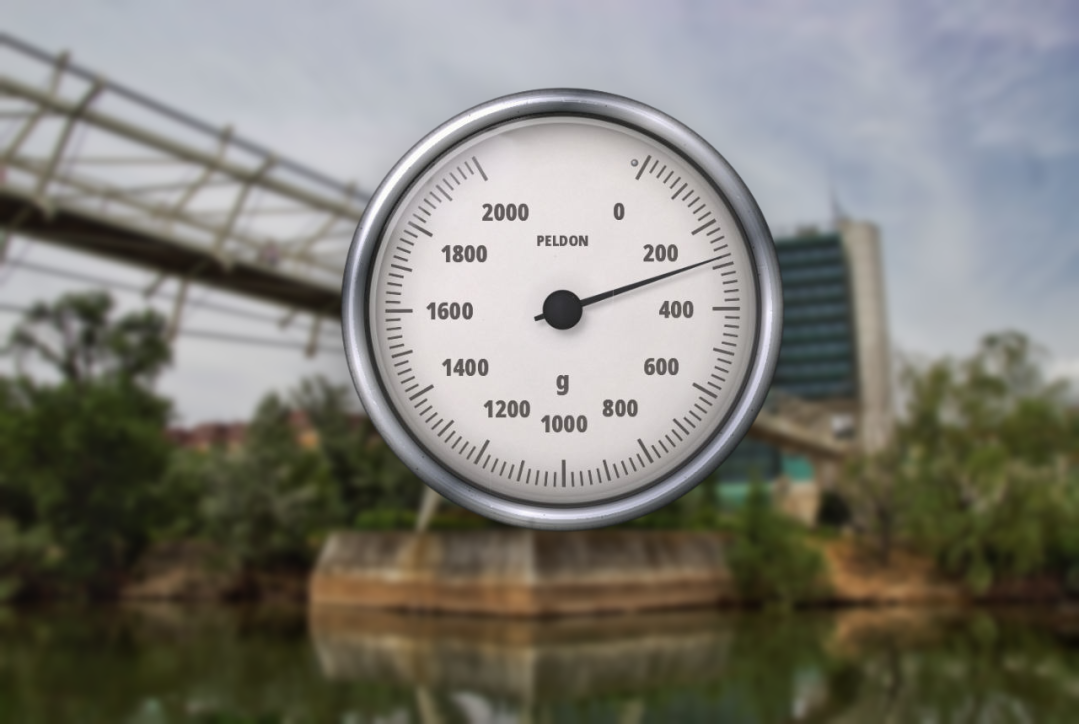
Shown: value=280 unit=g
